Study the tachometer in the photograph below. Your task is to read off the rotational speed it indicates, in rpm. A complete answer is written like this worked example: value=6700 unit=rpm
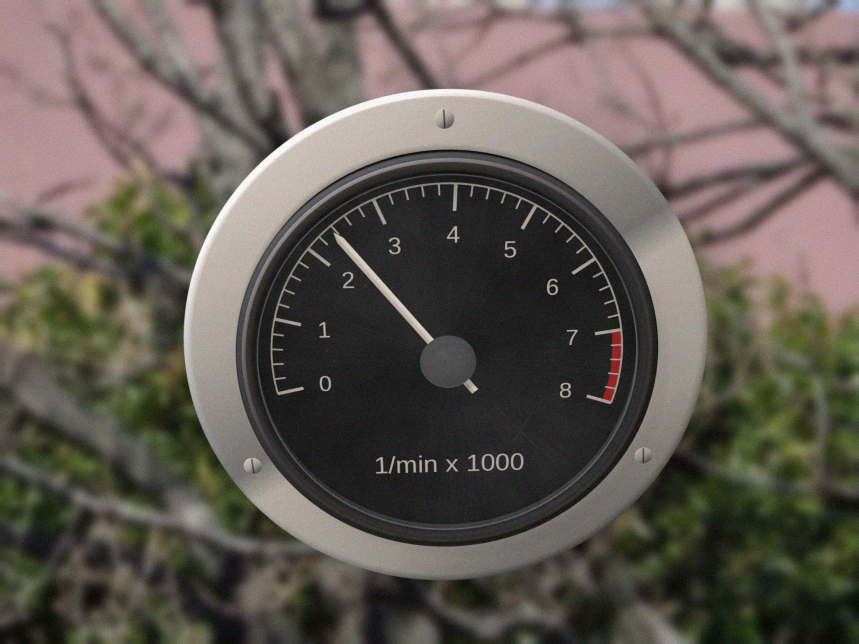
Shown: value=2400 unit=rpm
